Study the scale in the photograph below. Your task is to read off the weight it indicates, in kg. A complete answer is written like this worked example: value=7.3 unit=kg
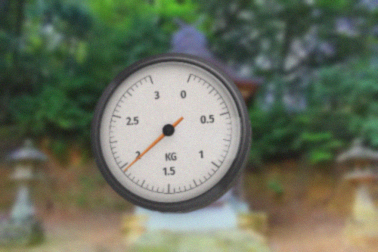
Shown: value=1.95 unit=kg
